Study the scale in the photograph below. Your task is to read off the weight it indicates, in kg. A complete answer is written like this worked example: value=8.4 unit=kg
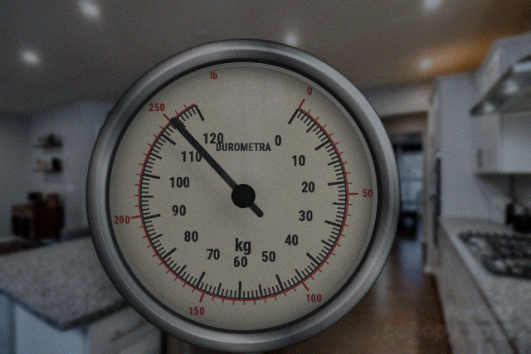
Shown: value=114 unit=kg
